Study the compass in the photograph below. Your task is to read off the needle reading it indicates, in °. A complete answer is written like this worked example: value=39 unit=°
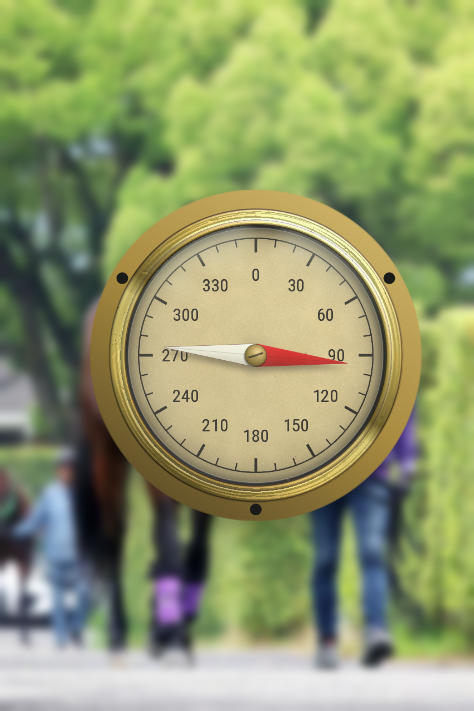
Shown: value=95 unit=°
